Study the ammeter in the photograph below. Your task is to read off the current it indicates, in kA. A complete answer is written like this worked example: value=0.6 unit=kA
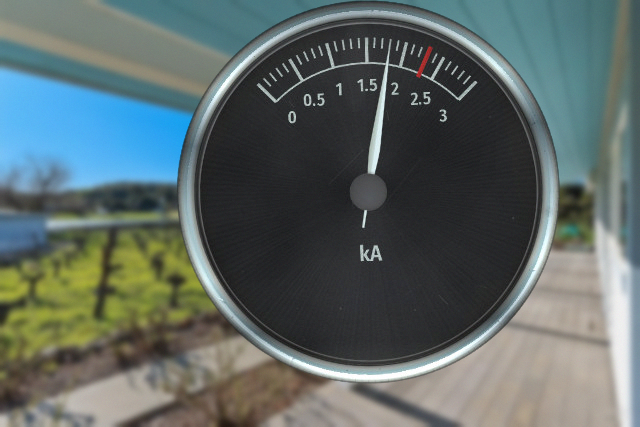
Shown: value=1.8 unit=kA
